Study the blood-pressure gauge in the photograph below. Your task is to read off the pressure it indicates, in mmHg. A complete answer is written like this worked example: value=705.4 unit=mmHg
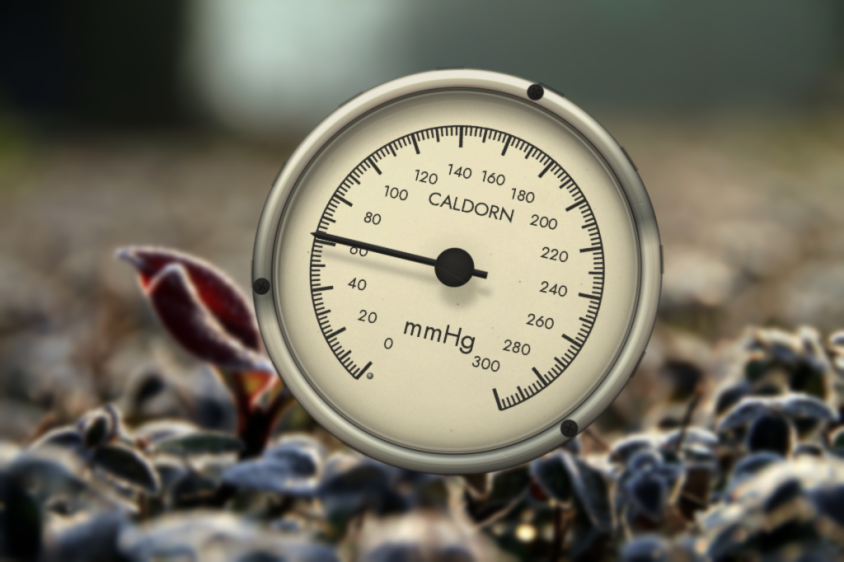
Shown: value=62 unit=mmHg
